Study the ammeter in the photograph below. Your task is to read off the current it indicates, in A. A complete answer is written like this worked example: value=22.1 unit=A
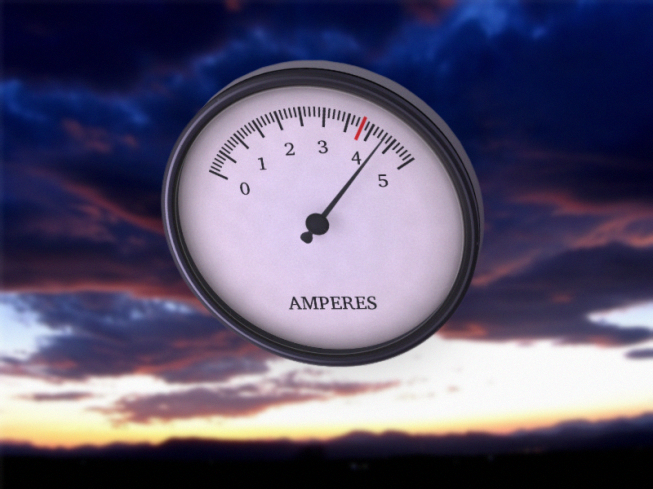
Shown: value=4.3 unit=A
